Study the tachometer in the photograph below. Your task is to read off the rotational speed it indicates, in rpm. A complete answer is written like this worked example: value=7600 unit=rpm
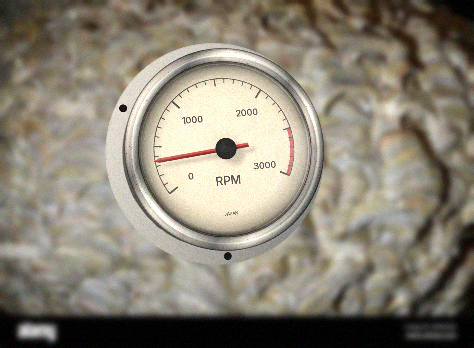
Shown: value=350 unit=rpm
